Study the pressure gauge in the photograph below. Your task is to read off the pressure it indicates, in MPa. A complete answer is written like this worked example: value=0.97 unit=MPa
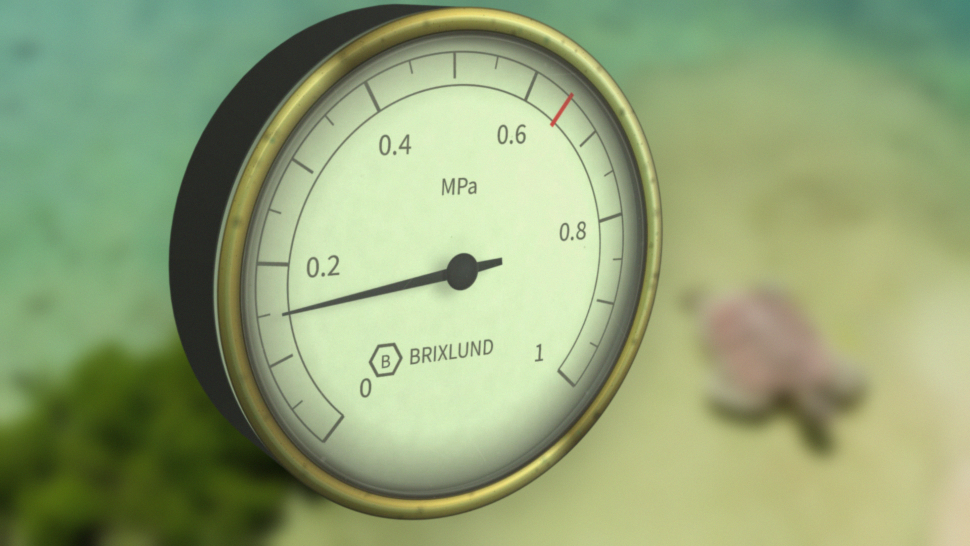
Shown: value=0.15 unit=MPa
